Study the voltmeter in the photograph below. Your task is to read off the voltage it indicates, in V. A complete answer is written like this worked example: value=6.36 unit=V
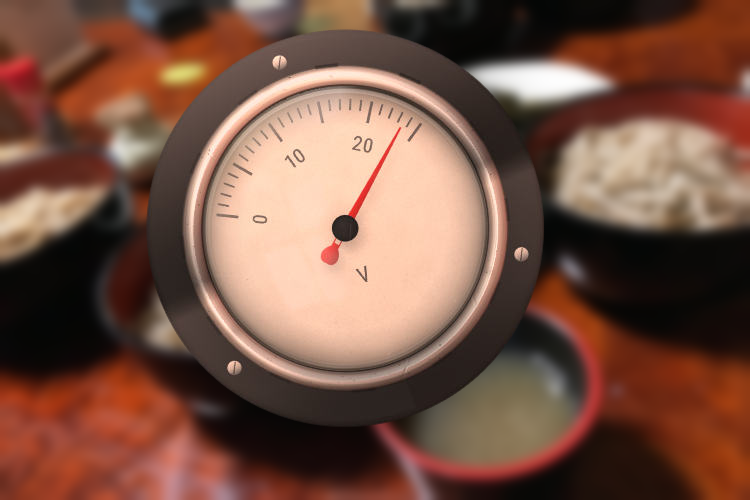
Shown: value=23.5 unit=V
